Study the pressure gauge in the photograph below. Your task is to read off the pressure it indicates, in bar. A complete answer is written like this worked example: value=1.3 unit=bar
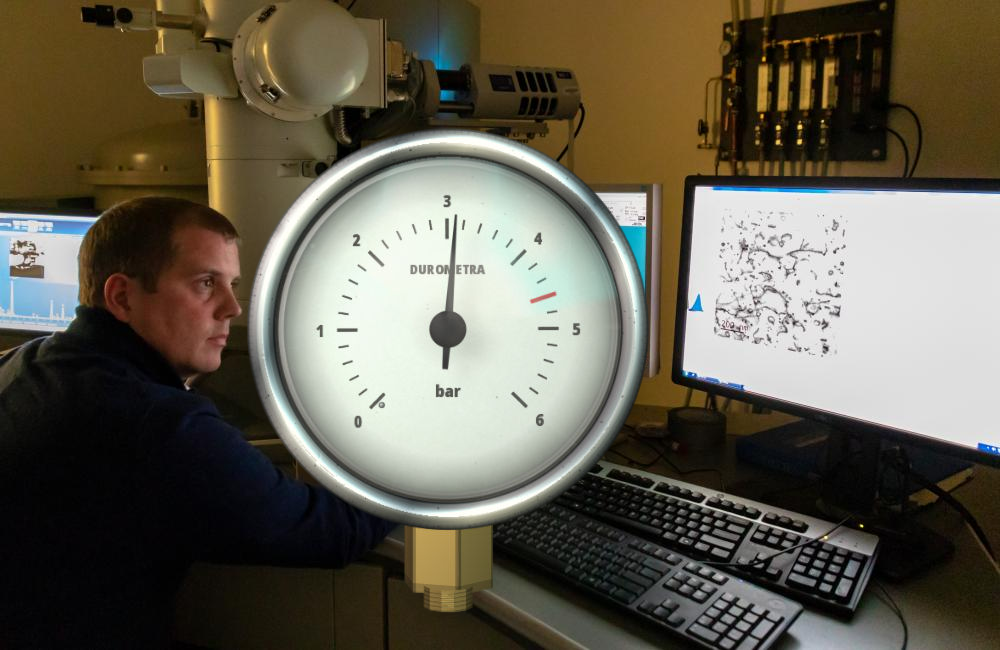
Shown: value=3.1 unit=bar
